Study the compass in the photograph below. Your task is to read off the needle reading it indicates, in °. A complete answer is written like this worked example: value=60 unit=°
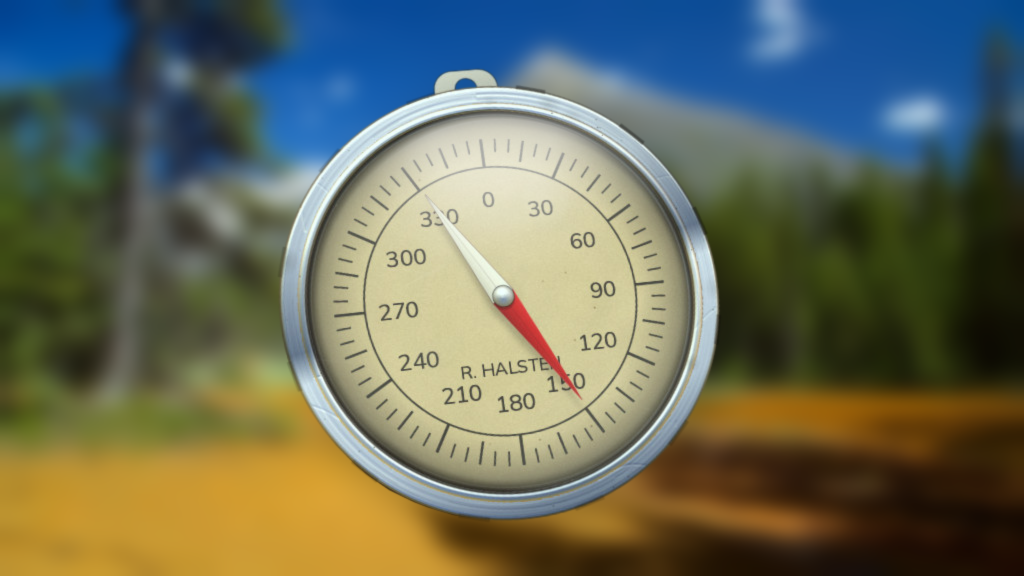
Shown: value=150 unit=°
